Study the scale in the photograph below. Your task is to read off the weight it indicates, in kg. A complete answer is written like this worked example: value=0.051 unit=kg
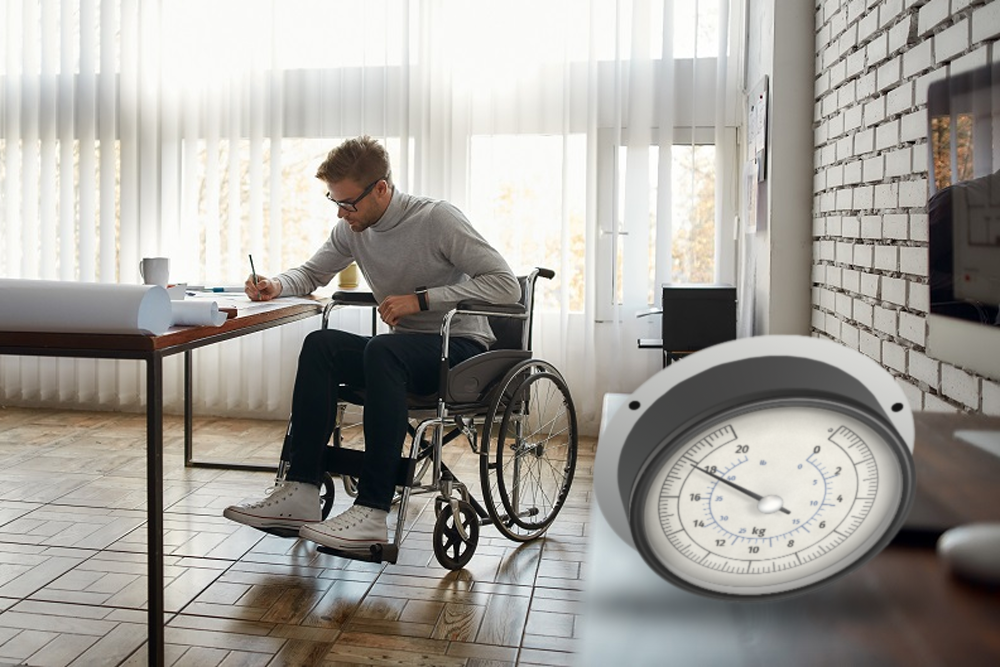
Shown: value=18 unit=kg
